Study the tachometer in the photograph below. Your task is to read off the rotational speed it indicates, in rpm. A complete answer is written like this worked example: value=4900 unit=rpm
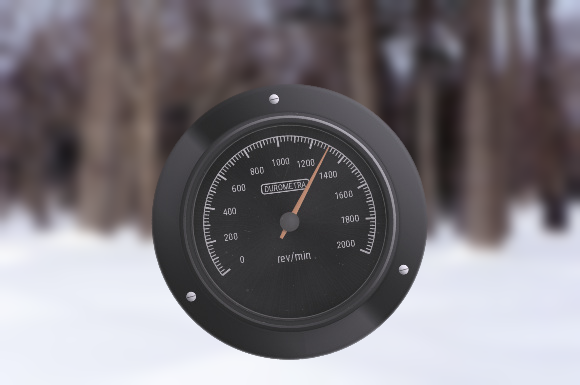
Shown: value=1300 unit=rpm
